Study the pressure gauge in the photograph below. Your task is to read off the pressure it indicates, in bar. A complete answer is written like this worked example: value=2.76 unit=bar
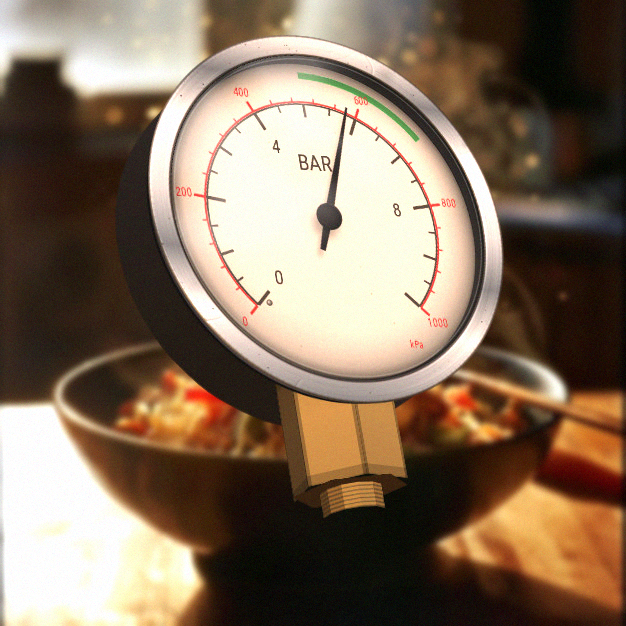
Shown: value=5.75 unit=bar
